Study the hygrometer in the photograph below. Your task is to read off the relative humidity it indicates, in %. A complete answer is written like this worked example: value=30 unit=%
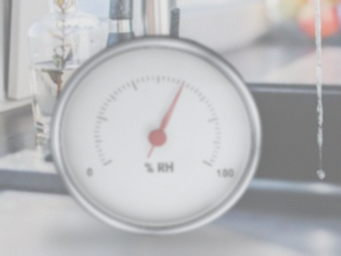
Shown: value=60 unit=%
